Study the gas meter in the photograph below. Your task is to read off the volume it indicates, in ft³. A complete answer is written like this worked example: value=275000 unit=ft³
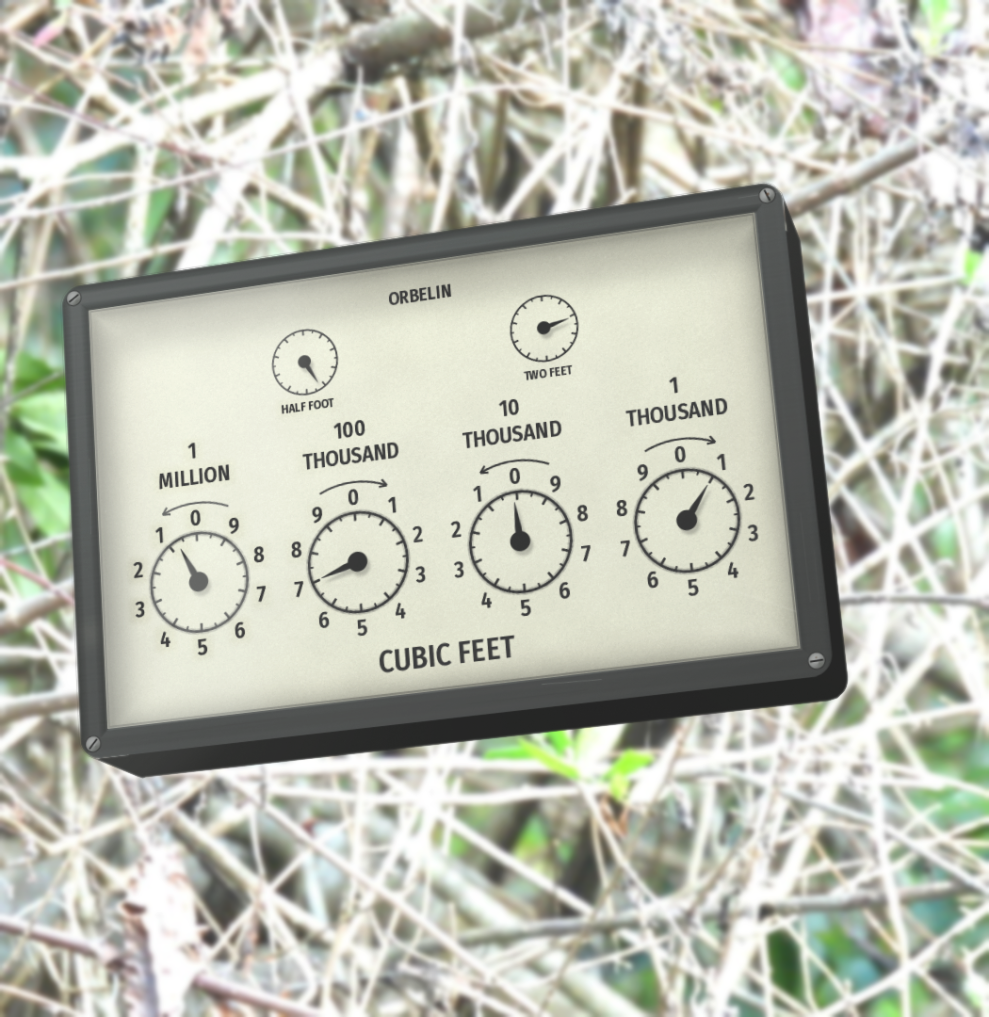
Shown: value=70100 unit=ft³
